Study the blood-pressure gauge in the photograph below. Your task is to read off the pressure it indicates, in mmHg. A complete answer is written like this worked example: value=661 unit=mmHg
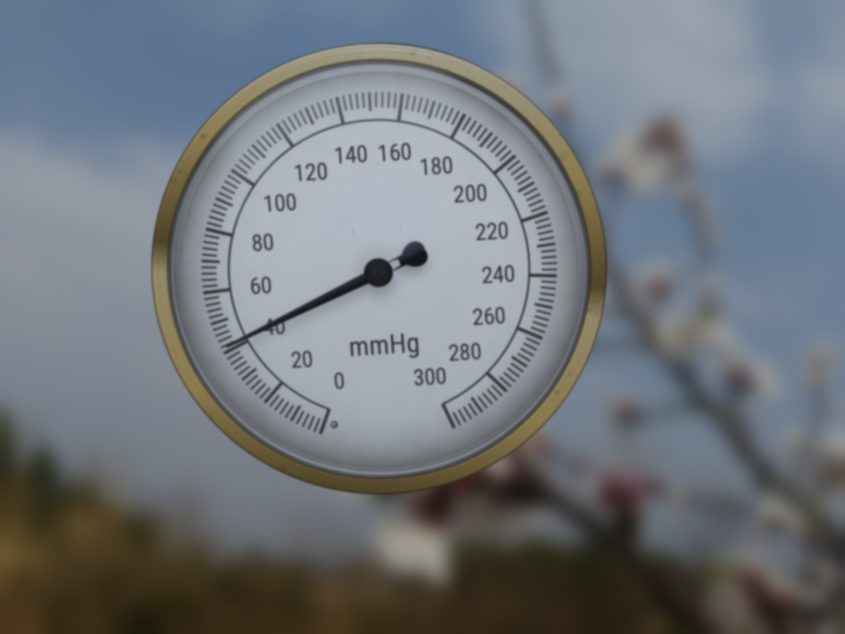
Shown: value=42 unit=mmHg
